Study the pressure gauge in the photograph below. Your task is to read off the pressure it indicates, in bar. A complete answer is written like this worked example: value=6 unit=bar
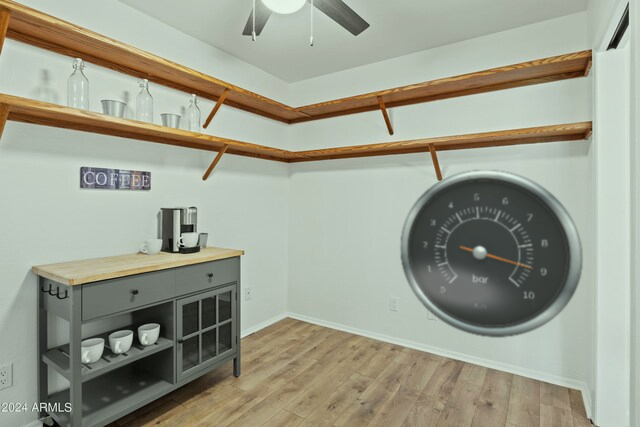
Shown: value=9 unit=bar
